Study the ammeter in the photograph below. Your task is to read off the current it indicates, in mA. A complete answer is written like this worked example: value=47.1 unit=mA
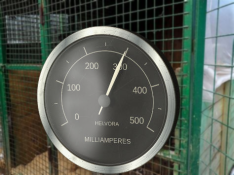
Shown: value=300 unit=mA
